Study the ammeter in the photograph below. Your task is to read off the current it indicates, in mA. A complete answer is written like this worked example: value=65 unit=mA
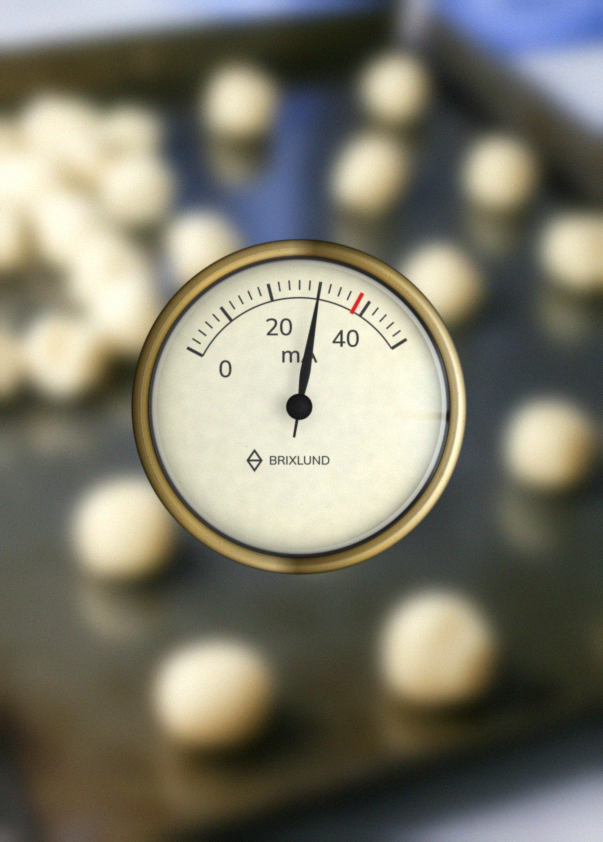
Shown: value=30 unit=mA
